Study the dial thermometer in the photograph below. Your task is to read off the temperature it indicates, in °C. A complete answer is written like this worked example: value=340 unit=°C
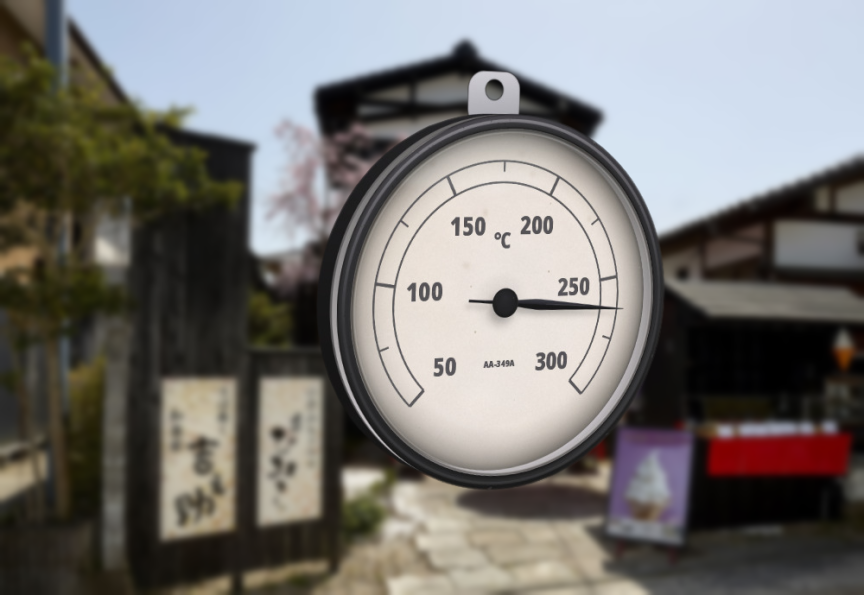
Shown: value=262.5 unit=°C
